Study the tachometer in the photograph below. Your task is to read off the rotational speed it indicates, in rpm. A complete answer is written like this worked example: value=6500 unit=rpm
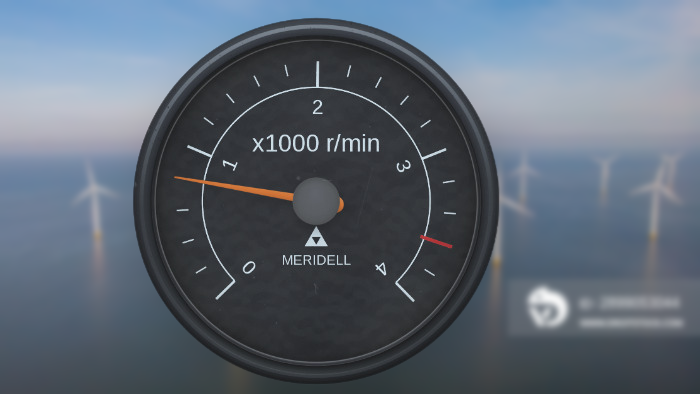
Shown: value=800 unit=rpm
